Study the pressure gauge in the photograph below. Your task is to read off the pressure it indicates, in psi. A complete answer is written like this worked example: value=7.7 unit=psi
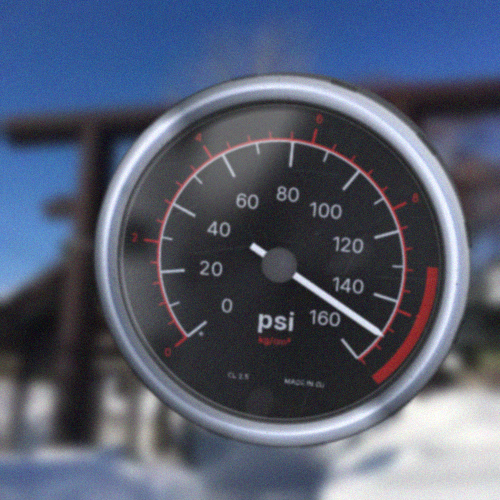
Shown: value=150 unit=psi
